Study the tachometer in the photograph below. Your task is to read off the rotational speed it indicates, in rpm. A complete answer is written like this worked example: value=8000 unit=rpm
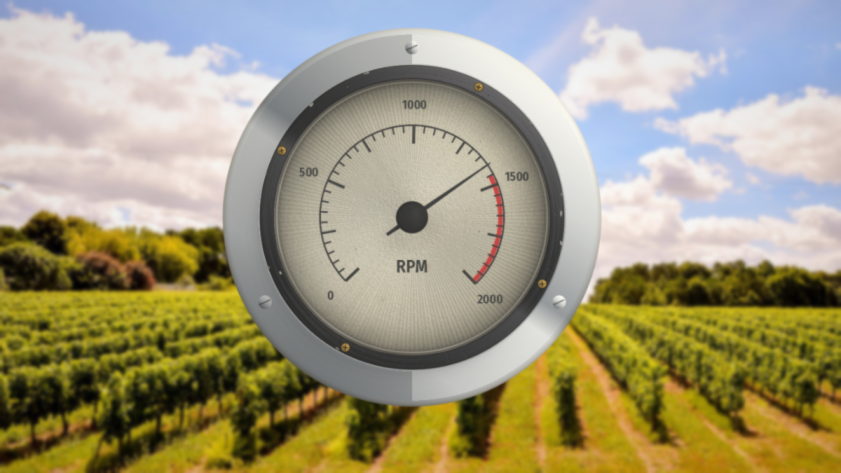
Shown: value=1400 unit=rpm
